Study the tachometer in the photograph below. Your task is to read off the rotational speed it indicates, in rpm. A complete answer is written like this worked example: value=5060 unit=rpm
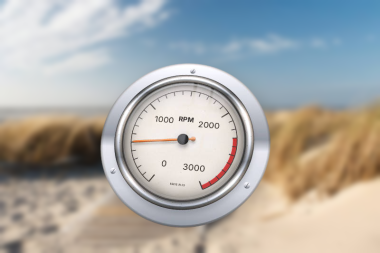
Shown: value=500 unit=rpm
